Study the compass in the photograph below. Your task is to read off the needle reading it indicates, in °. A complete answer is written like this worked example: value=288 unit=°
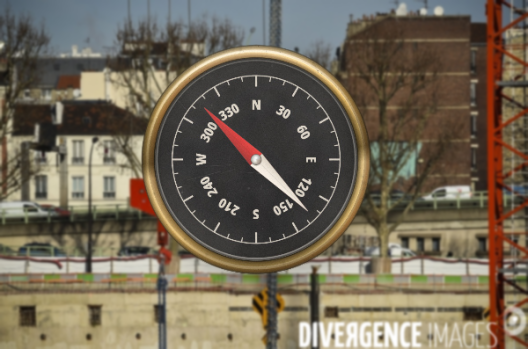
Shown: value=315 unit=°
